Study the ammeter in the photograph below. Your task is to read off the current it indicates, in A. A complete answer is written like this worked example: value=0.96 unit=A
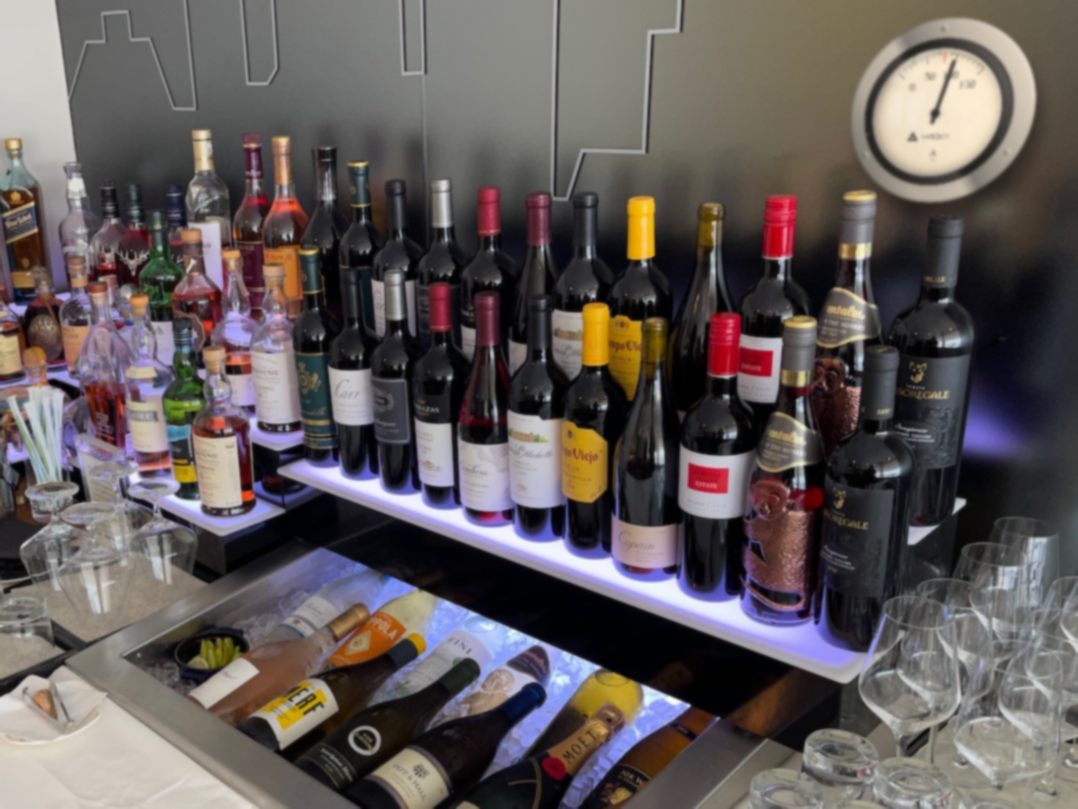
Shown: value=100 unit=A
